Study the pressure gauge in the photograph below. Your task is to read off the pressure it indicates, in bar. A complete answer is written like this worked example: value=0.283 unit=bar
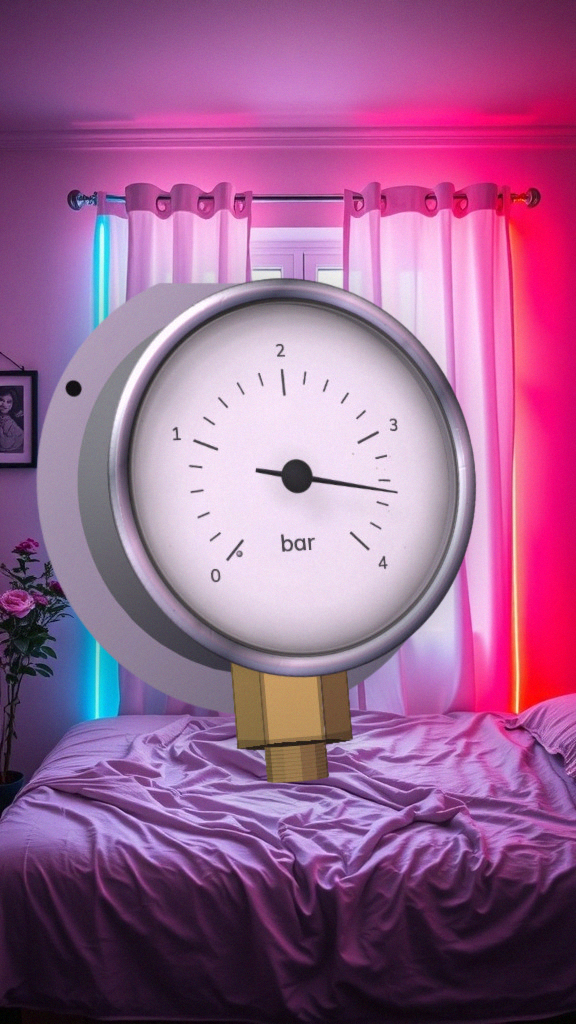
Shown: value=3.5 unit=bar
